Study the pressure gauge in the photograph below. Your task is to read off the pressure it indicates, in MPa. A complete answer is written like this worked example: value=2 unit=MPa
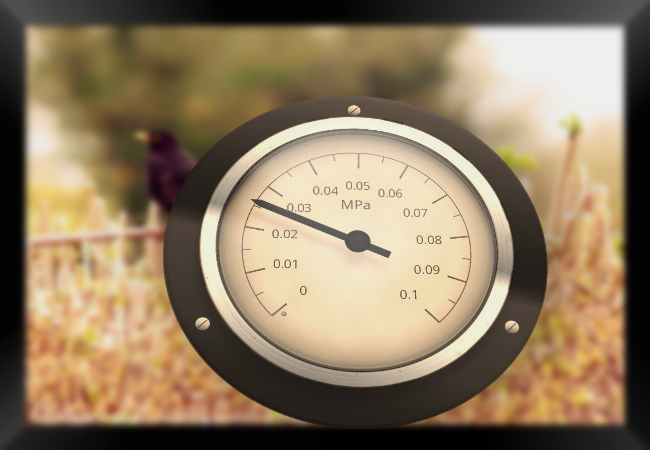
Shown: value=0.025 unit=MPa
